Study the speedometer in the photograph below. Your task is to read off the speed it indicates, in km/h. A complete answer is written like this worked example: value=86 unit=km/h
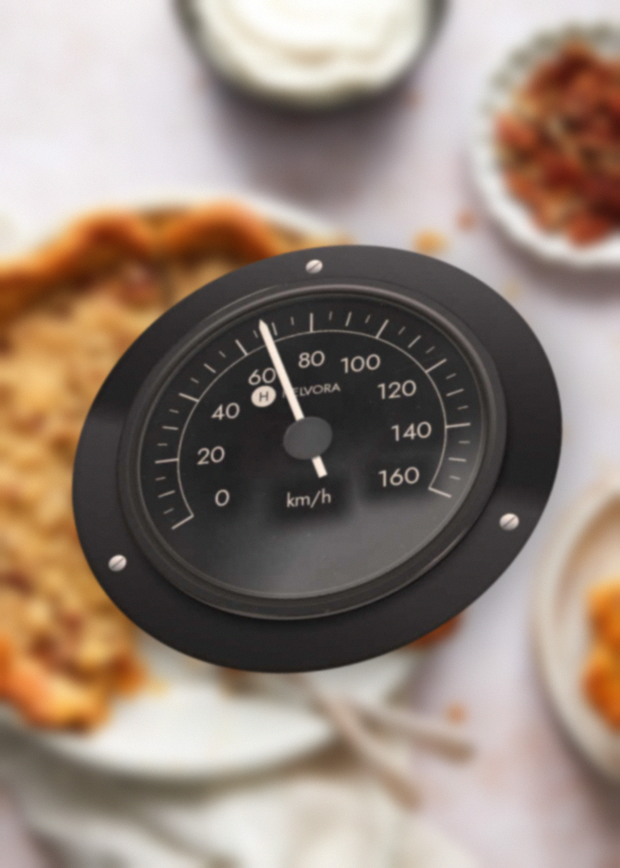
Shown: value=67.5 unit=km/h
